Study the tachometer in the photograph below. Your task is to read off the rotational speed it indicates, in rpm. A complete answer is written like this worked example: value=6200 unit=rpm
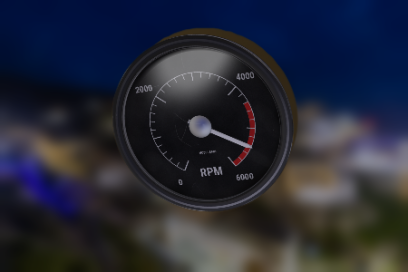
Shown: value=5400 unit=rpm
